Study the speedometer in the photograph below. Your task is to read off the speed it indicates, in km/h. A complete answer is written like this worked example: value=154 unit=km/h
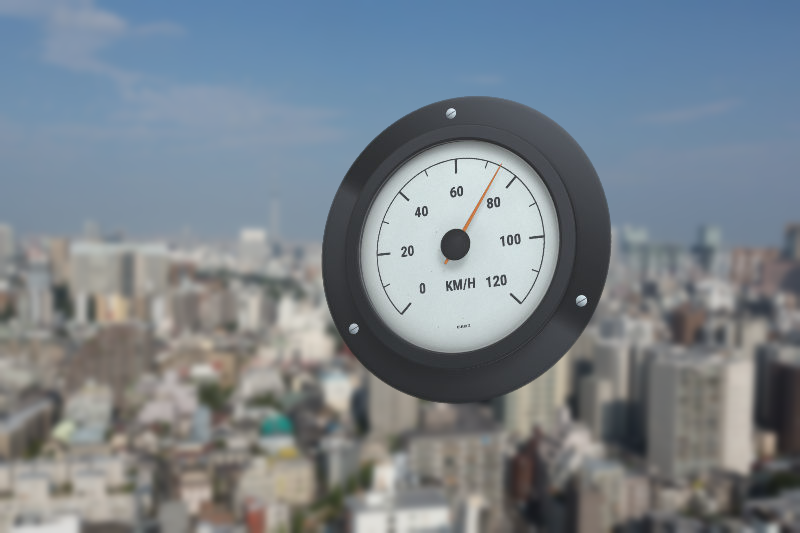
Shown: value=75 unit=km/h
